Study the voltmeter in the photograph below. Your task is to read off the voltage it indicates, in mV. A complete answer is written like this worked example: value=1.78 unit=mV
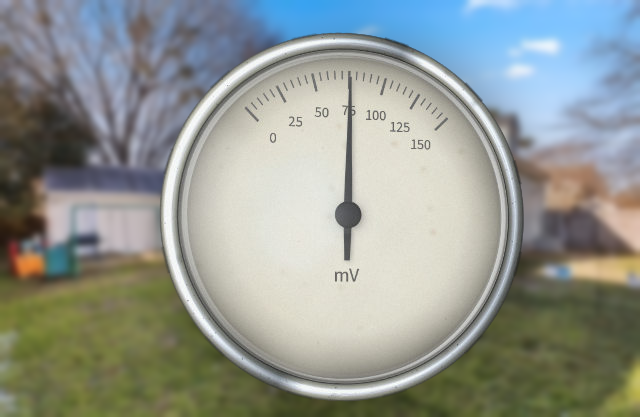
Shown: value=75 unit=mV
